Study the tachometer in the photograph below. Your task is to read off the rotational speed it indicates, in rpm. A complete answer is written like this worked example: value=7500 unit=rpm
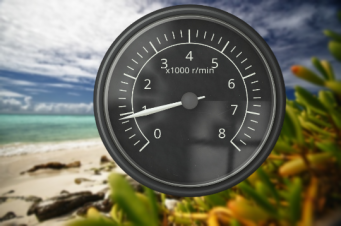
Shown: value=900 unit=rpm
